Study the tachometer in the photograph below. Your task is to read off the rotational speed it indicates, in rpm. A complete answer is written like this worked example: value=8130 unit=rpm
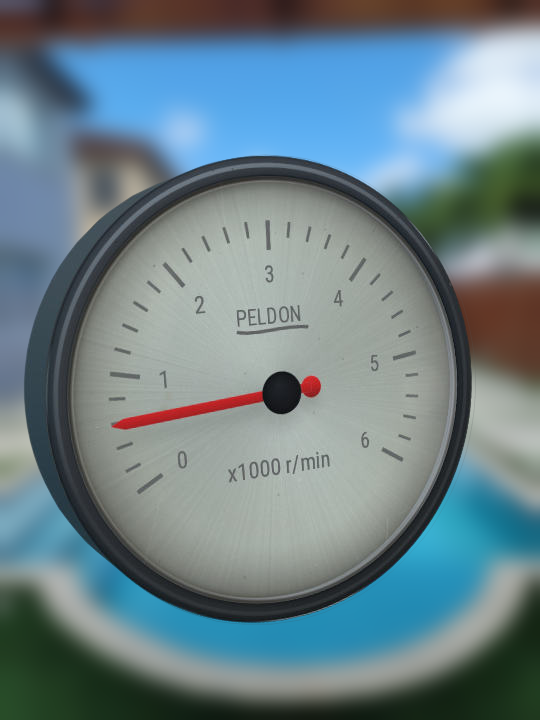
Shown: value=600 unit=rpm
